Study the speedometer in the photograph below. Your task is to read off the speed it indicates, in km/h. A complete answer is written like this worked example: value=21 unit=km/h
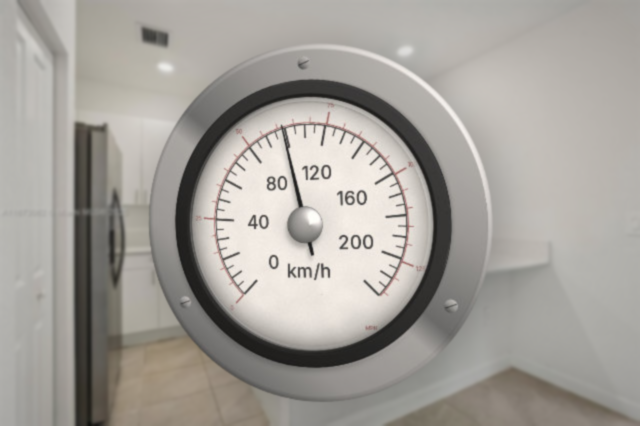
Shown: value=100 unit=km/h
